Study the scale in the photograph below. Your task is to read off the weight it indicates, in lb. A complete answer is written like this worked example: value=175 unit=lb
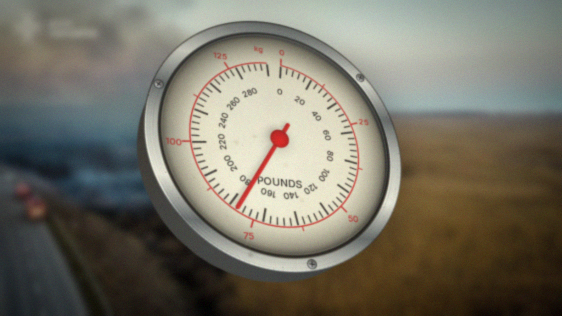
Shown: value=176 unit=lb
